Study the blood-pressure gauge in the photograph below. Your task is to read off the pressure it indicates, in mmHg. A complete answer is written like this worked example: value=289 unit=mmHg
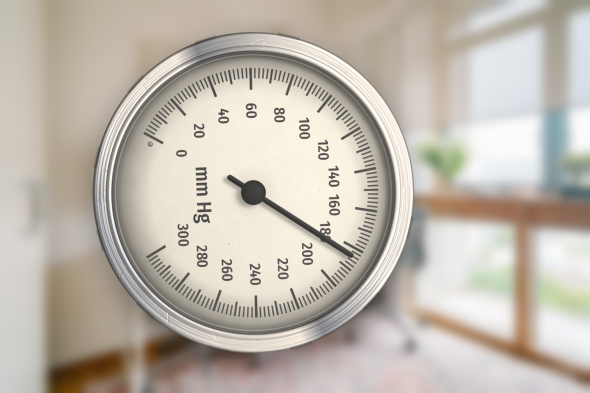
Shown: value=184 unit=mmHg
